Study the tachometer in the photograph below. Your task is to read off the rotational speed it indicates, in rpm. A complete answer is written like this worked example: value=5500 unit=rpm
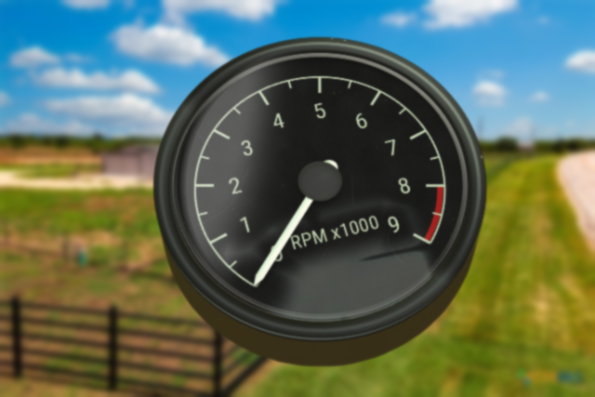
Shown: value=0 unit=rpm
